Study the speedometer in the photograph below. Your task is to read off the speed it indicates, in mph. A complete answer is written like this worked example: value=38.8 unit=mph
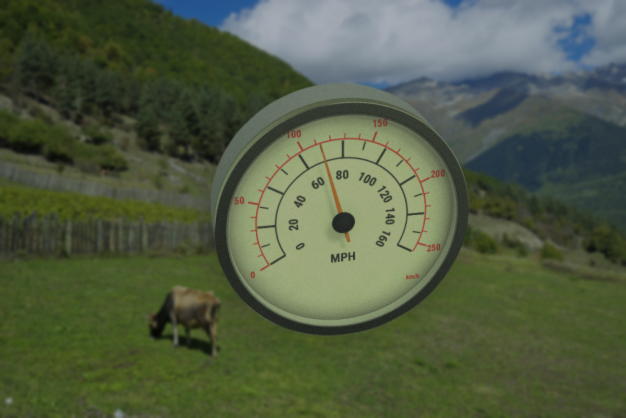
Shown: value=70 unit=mph
